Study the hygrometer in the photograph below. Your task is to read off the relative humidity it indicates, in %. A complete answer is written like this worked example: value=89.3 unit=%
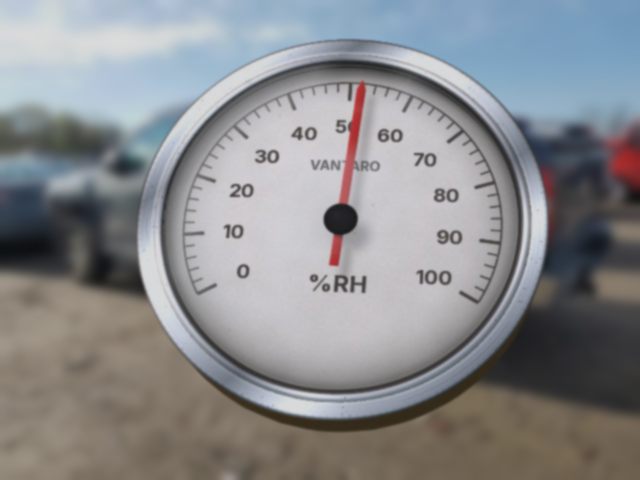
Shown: value=52 unit=%
